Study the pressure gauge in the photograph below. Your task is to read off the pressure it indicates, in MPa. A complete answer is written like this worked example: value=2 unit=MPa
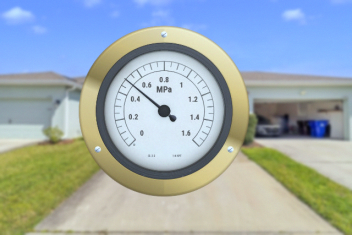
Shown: value=0.5 unit=MPa
